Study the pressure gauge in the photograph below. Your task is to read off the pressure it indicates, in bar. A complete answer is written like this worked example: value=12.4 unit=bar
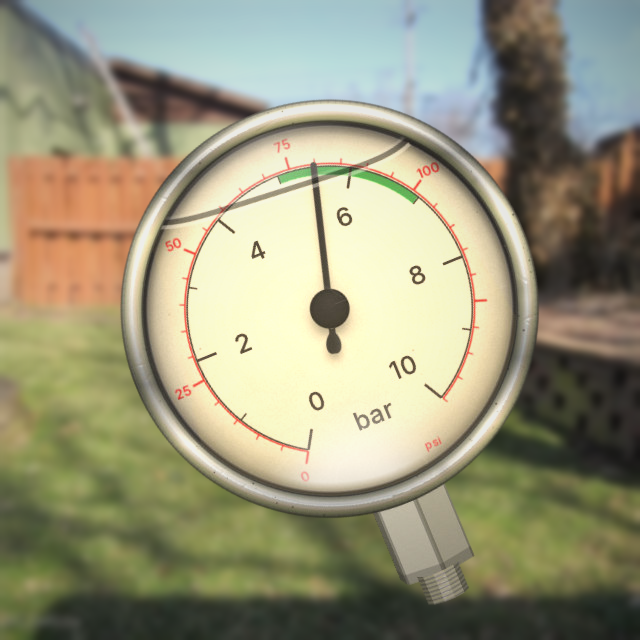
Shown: value=5.5 unit=bar
